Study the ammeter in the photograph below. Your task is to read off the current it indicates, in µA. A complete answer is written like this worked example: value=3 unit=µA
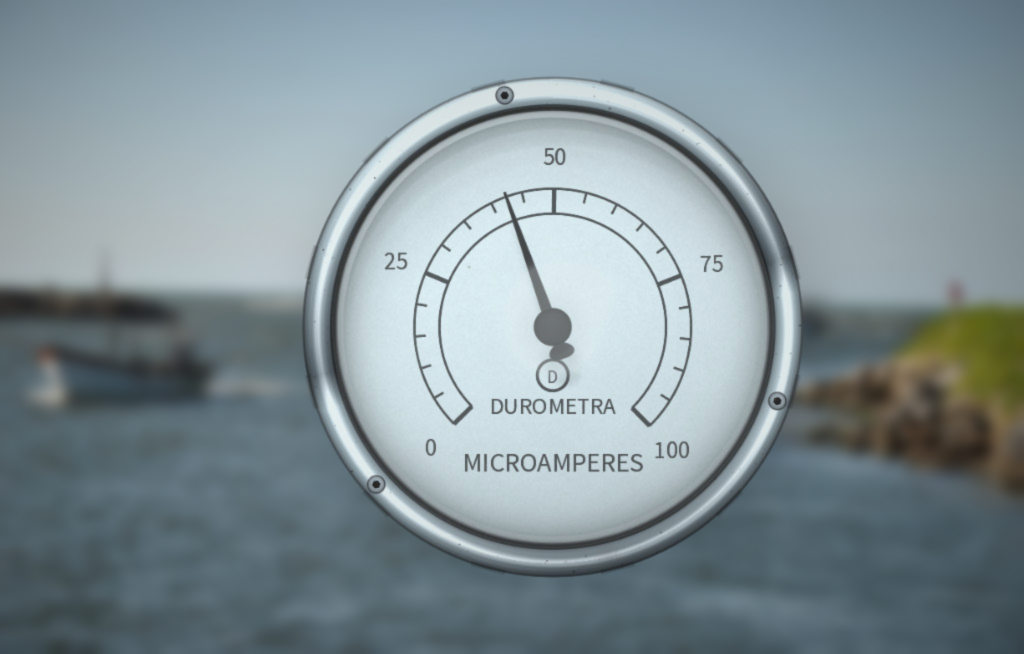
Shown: value=42.5 unit=µA
